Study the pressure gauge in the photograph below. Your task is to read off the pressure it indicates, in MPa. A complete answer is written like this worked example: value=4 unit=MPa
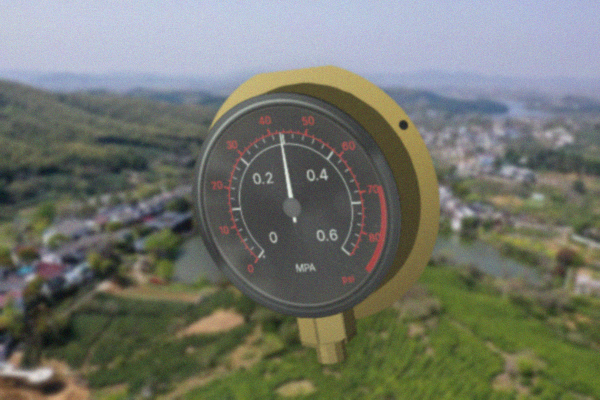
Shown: value=0.3 unit=MPa
